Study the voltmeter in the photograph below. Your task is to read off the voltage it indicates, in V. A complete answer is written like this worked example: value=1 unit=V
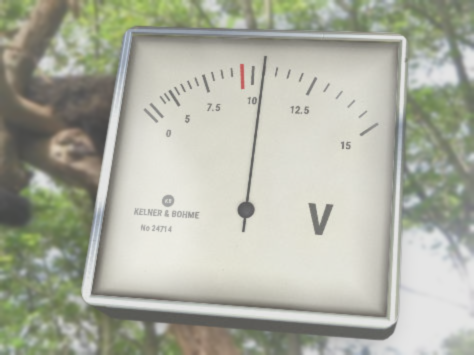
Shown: value=10.5 unit=V
